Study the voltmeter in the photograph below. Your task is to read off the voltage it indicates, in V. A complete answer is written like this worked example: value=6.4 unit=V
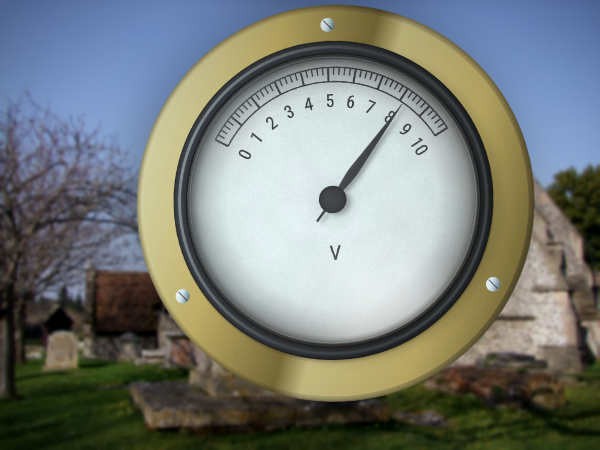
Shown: value=8.2 unit=V
